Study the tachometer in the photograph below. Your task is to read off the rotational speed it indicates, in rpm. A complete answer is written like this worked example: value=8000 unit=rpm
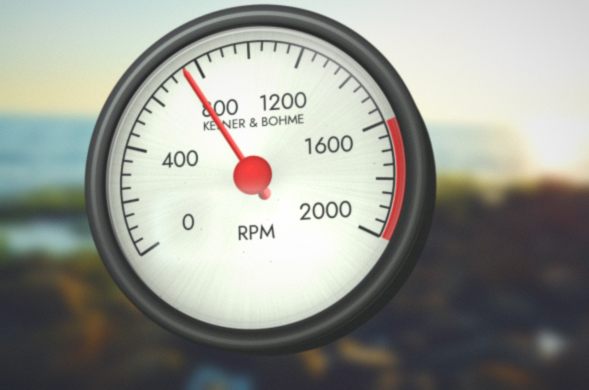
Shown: value=750 unit=rpm
